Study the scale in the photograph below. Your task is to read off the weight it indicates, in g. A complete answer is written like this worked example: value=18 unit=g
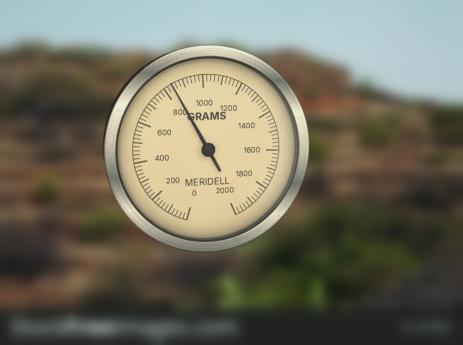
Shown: value=840 unit=g
